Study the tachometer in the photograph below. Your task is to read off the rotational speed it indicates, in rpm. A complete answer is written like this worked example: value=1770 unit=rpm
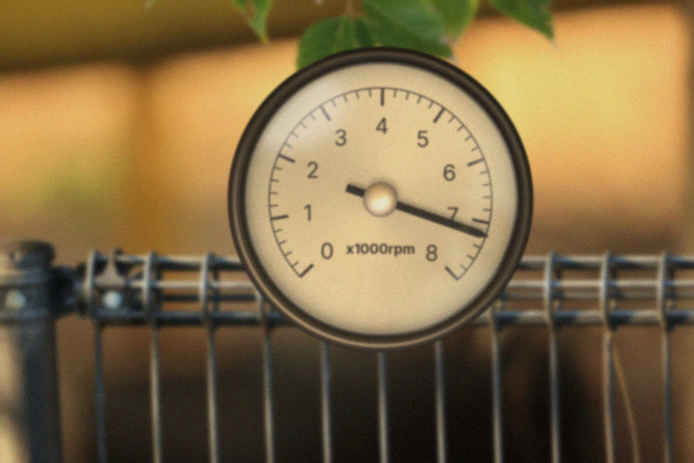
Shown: value=7200 unit=rpm
